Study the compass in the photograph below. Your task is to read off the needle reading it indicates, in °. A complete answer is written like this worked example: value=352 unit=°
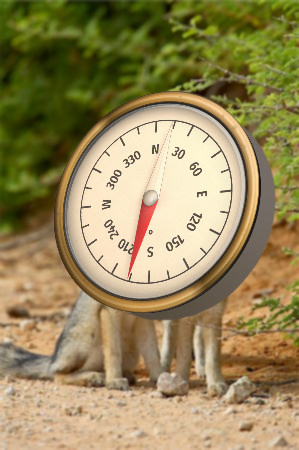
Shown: value=195 unit=°
